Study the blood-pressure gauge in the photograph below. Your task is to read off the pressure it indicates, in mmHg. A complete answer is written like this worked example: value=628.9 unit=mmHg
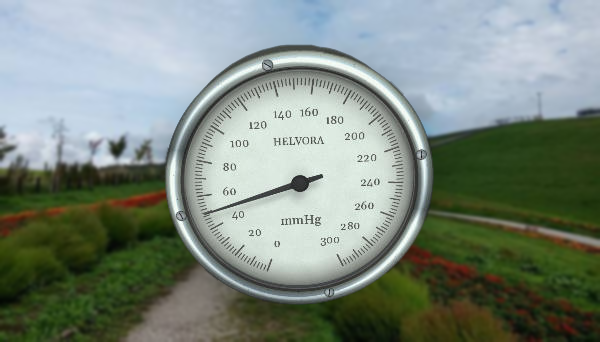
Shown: value=50 unit=mmHg
